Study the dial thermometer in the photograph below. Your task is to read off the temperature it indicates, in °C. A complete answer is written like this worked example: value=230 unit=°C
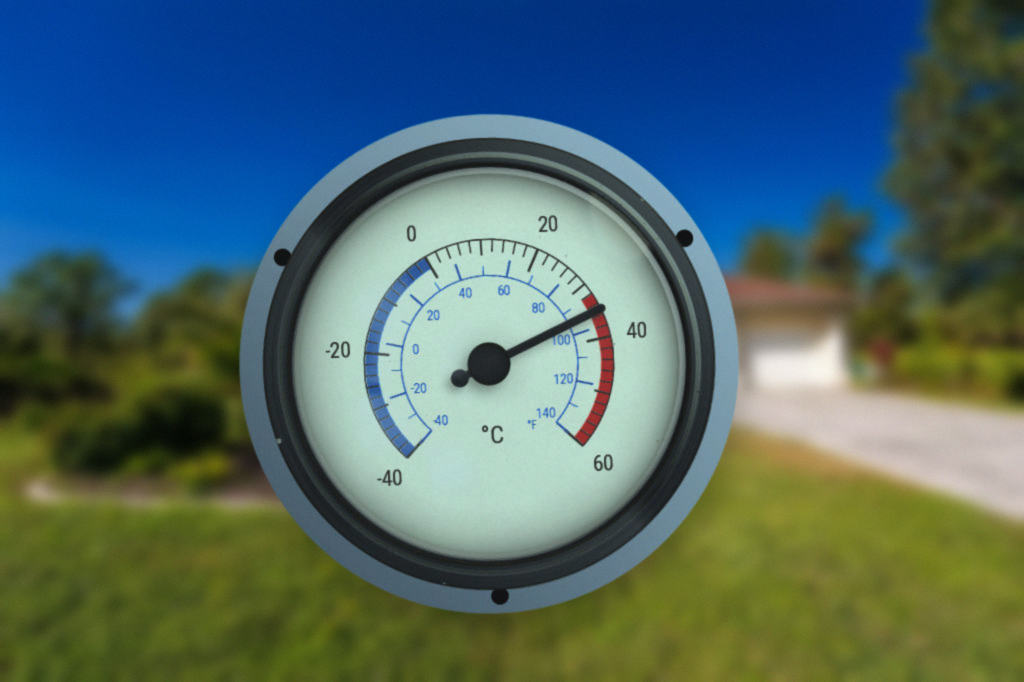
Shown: value=35 unit=°C
